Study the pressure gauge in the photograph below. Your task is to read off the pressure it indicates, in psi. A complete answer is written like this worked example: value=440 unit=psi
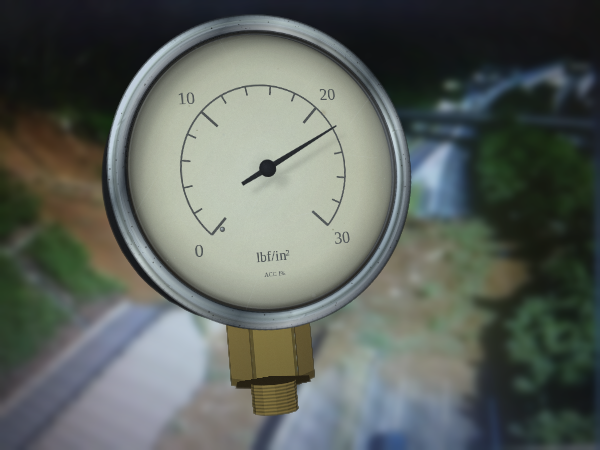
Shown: value=22 unit=psi
